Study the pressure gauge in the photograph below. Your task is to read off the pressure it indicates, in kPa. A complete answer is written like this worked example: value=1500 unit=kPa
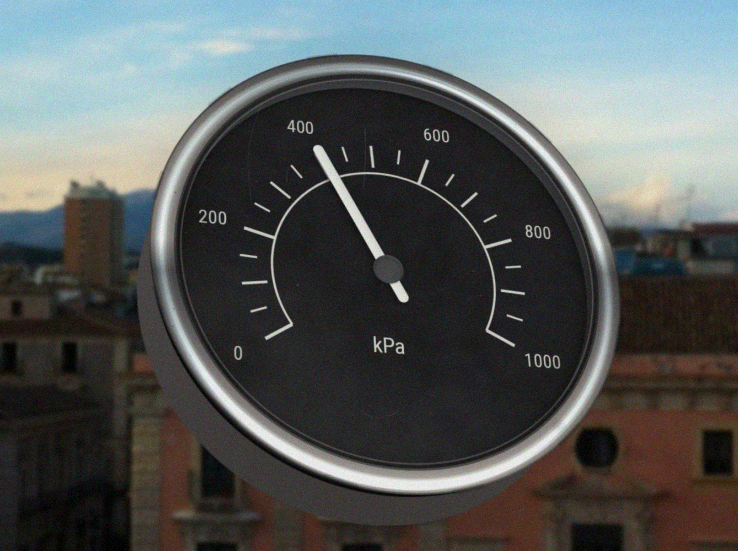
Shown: value=400 unit=kPa
